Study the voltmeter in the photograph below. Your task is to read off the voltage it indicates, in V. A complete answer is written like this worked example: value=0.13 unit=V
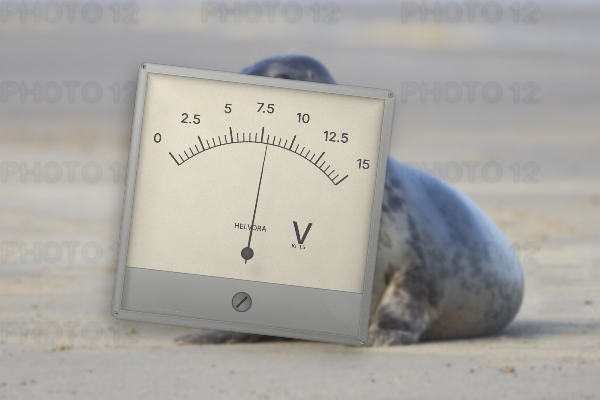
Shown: value=8 unit=V
